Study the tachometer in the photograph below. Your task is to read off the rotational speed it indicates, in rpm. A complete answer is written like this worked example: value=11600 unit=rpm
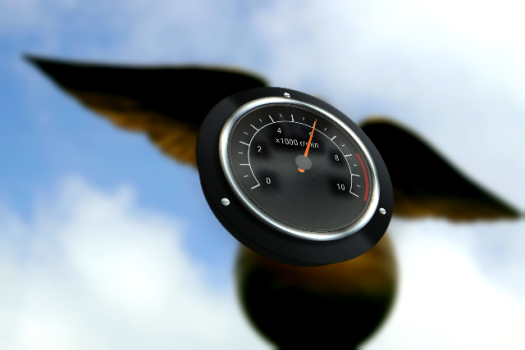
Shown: value=6000 unit=rpm
